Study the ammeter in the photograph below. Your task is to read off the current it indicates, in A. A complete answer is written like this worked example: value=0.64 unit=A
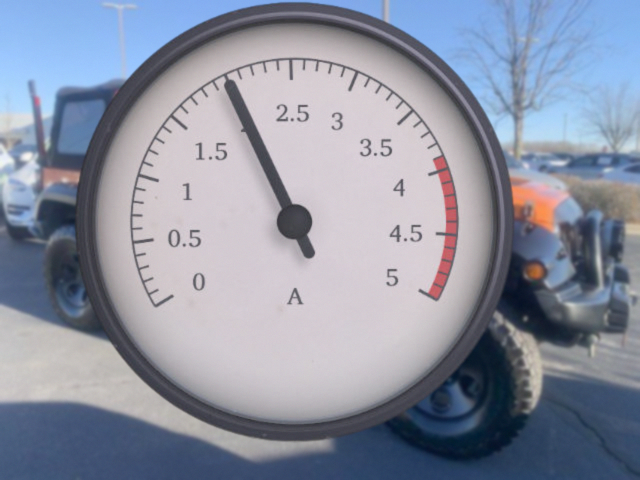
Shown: value=2 unit=A
